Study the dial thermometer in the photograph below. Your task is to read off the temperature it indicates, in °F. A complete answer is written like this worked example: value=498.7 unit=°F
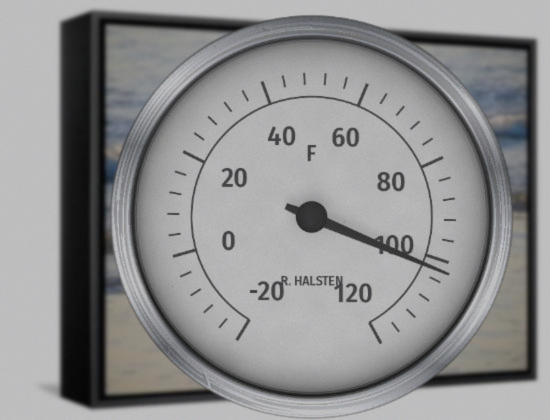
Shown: value=102 unit=°F
